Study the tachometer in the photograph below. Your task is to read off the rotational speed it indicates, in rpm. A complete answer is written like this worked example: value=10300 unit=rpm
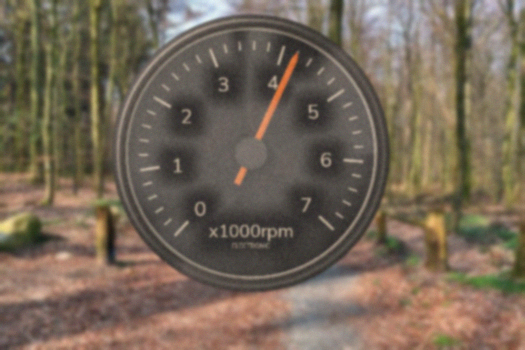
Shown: value=4200 unit=rpm
